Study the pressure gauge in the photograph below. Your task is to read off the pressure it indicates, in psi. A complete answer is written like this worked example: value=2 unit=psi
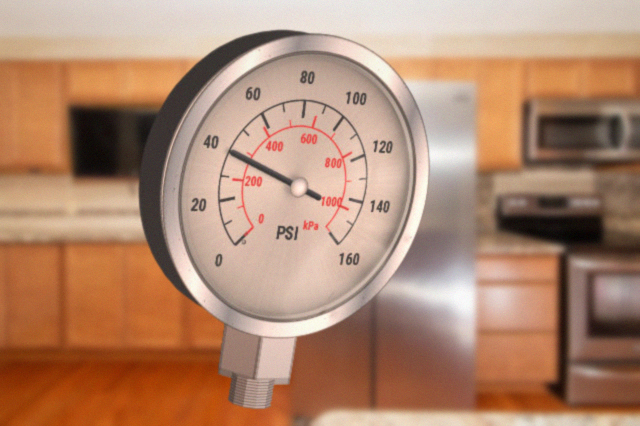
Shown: value=40 unit=psi
